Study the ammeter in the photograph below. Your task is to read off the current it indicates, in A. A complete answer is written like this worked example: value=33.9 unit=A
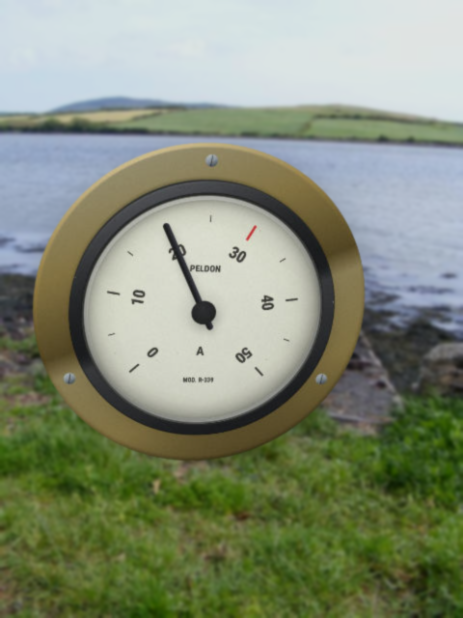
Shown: value=20 unit=A
